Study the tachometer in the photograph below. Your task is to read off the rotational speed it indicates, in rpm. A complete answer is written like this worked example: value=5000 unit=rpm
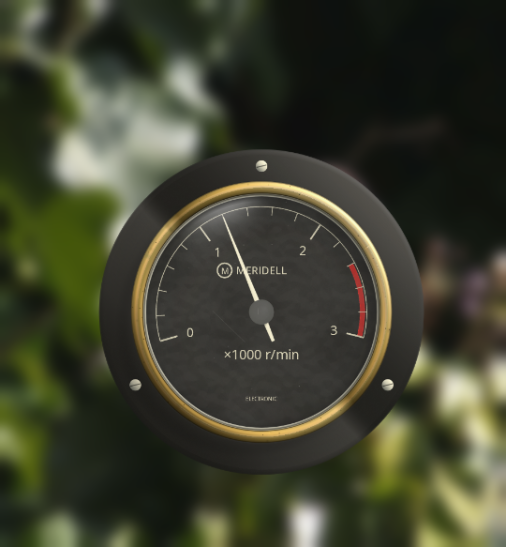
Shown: value=1200 unit=rpm
